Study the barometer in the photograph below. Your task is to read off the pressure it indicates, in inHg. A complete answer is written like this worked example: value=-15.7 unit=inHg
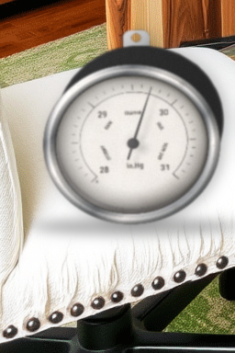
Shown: value=29.7 unit=inHg
